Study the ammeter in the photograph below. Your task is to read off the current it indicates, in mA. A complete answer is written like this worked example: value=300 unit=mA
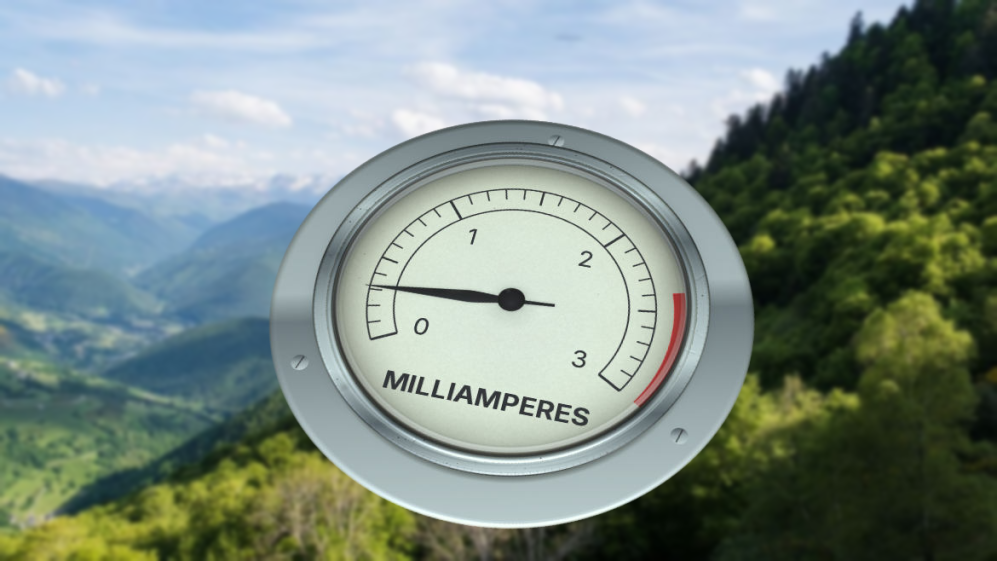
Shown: value=0.3 unit=mA
